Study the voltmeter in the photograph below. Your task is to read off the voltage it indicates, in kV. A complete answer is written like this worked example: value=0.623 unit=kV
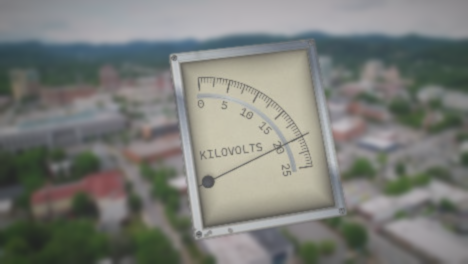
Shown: value=20 unit=kV
